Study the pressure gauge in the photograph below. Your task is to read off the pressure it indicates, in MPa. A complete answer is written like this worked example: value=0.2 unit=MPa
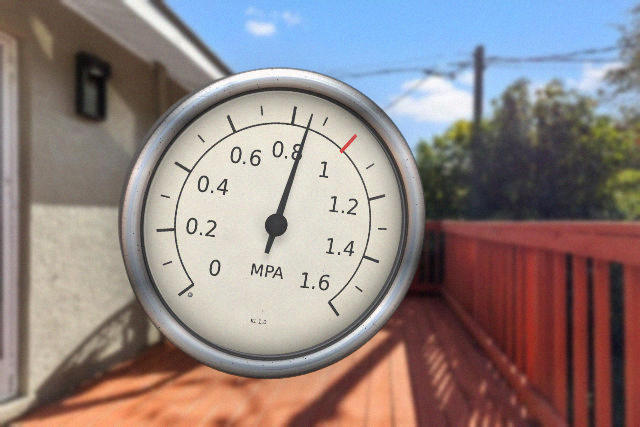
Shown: value=0.85 unit=MPa
